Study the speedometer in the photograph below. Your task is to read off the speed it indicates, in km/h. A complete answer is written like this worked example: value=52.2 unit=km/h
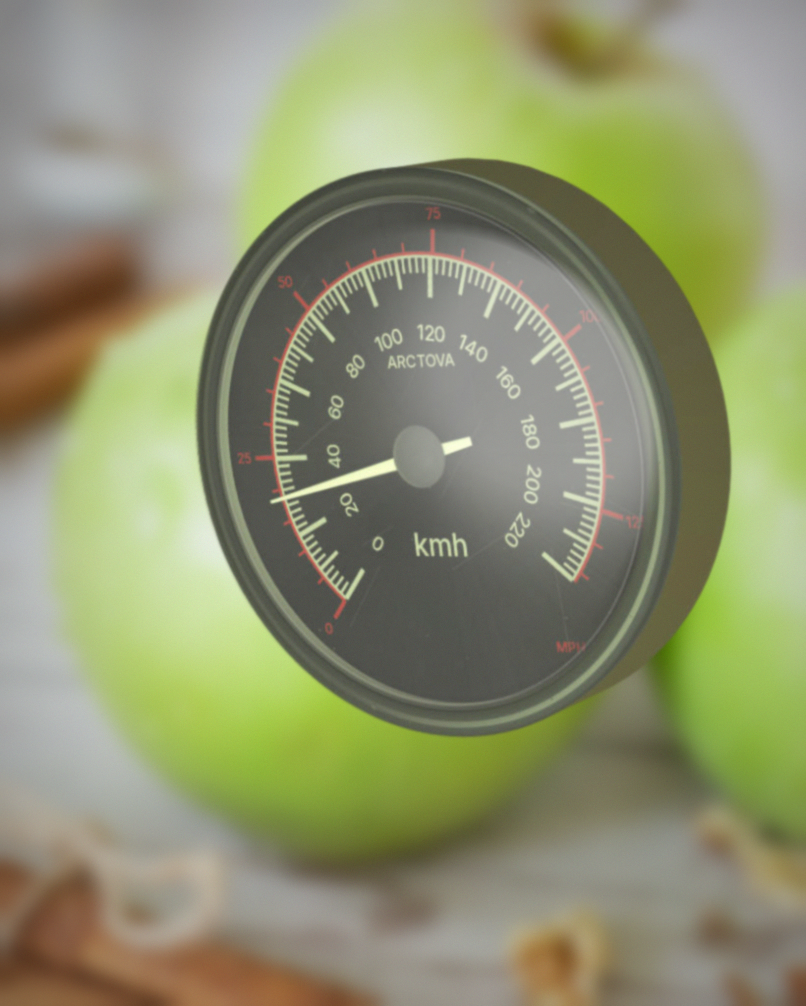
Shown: value=30 unit=km/h
